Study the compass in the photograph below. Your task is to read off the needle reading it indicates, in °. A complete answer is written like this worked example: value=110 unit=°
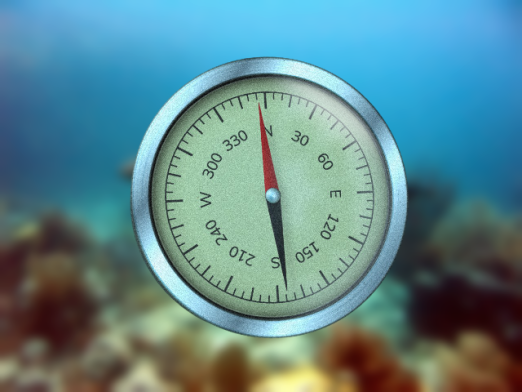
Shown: value=355 unit=°
